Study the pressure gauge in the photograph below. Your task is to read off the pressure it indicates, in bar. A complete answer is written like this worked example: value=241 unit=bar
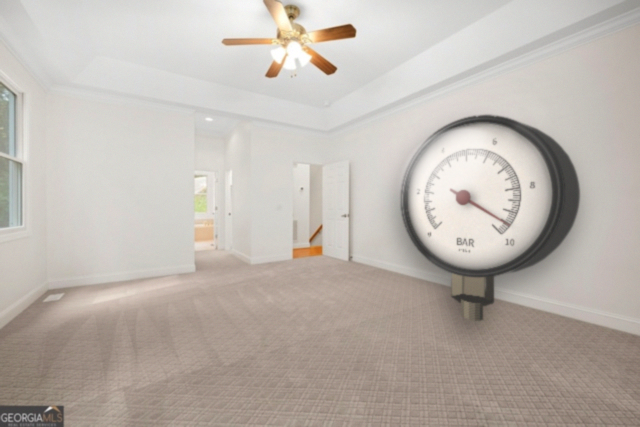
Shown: value=9.5 unit=bar
